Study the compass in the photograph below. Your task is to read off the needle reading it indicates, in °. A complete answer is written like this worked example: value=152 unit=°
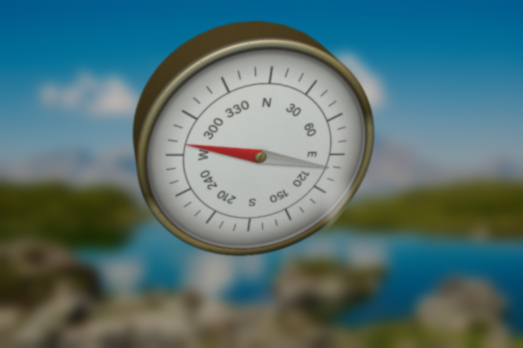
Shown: value=280 unit=°
